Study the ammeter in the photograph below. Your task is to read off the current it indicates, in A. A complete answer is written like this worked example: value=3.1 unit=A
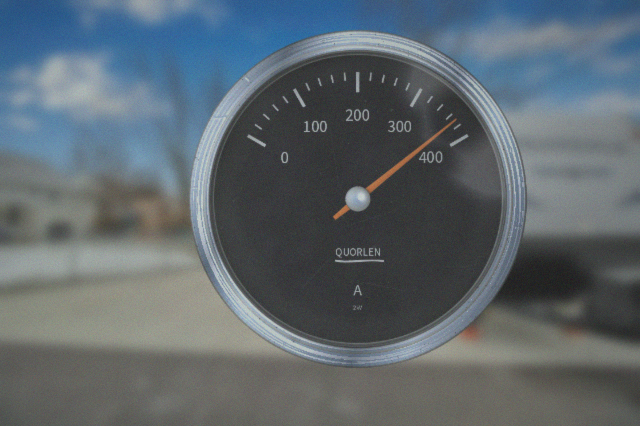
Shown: value=370 unit=A
